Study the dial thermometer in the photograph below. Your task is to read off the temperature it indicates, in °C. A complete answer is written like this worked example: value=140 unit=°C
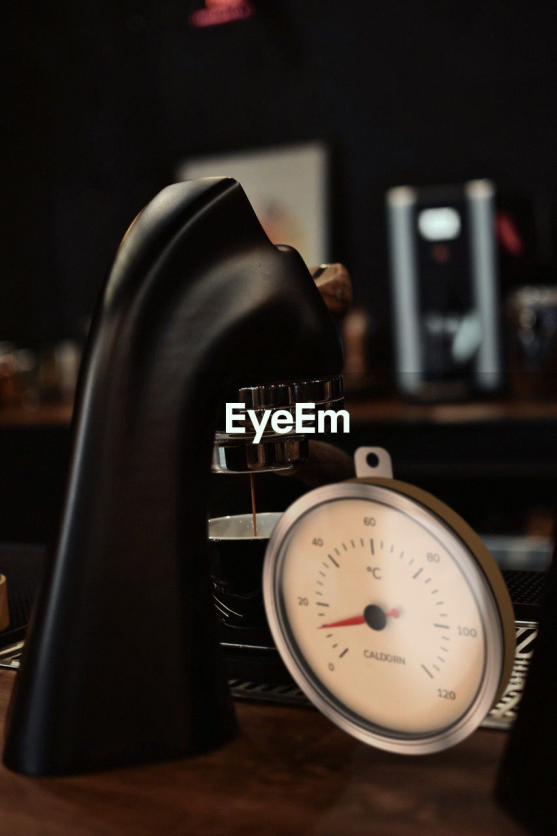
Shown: value=12 unit=°C
